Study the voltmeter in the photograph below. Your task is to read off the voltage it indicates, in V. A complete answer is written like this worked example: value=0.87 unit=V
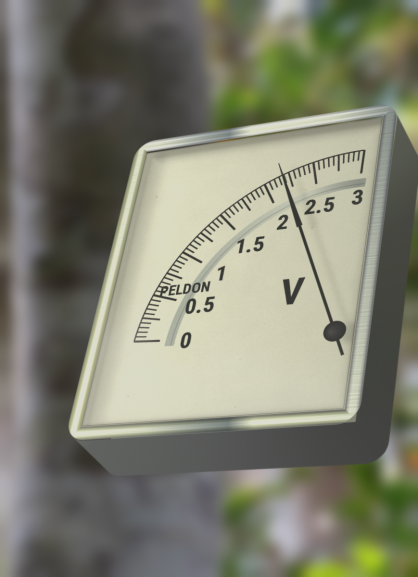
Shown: value=2.2 unit=V
